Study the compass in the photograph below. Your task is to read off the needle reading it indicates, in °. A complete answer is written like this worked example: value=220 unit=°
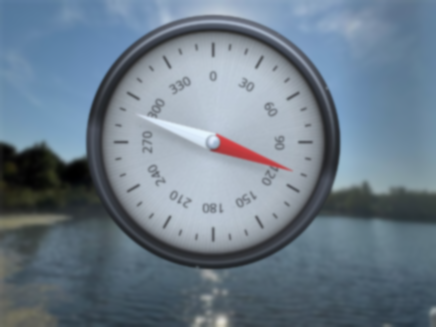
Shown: value=110 unit=°
